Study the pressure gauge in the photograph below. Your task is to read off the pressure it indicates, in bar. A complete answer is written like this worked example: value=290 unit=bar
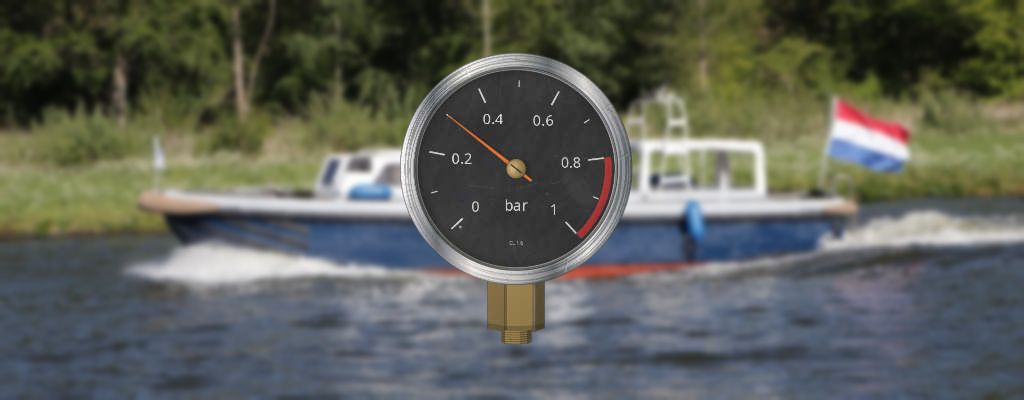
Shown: value=0.3 unit=bar
